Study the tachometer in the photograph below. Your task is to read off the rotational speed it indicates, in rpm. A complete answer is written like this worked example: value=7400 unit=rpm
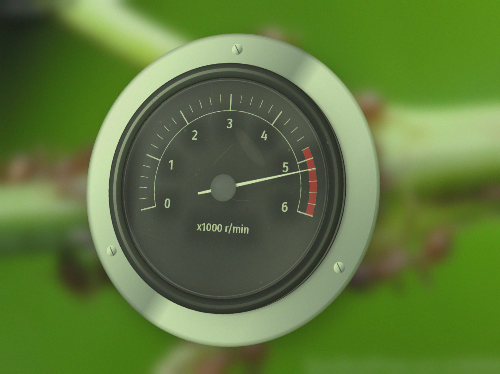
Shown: value=5200 unit=rpm
